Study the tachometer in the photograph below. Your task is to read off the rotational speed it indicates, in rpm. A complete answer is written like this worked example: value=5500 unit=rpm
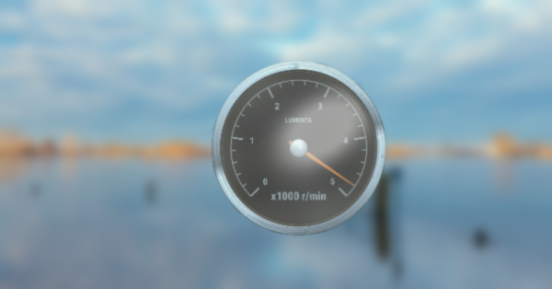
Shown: value=4800 unit=rpm
